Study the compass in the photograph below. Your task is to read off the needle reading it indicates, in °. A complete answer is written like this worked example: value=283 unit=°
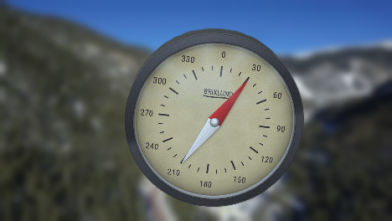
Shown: value=30 unit=°
